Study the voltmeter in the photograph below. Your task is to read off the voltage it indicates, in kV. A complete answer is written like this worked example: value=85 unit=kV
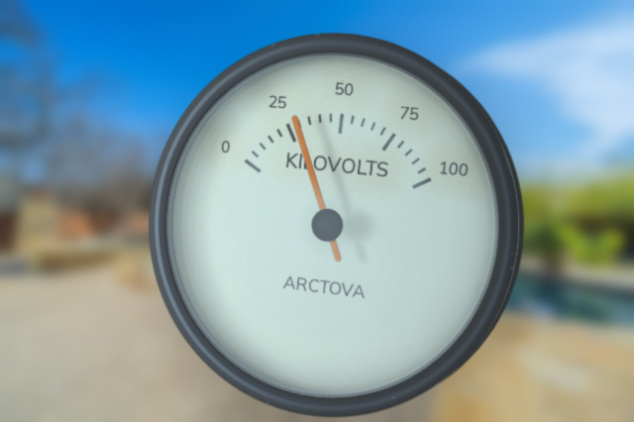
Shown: value=30 unit=kV
